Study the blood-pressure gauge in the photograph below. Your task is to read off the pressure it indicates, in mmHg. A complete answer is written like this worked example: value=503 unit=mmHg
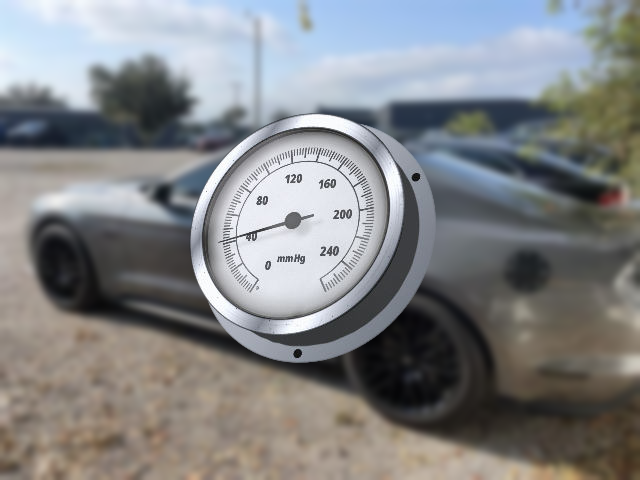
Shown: value=40 unit=mmHg
